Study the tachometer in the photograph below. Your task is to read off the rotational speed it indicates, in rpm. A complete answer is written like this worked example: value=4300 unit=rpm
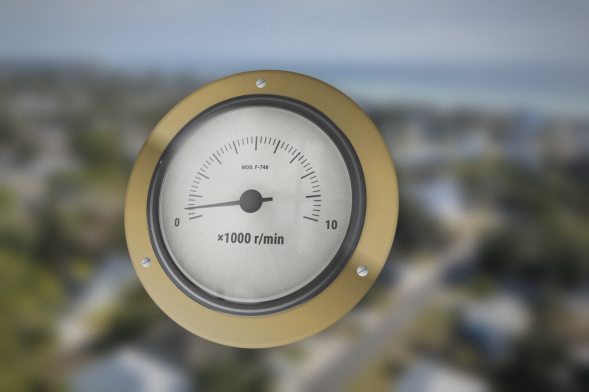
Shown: value=400 unit=rpm
